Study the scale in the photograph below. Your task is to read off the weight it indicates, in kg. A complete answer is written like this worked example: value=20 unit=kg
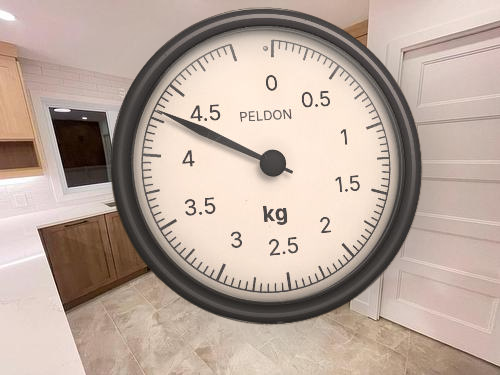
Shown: value=4.3 unit=kg
